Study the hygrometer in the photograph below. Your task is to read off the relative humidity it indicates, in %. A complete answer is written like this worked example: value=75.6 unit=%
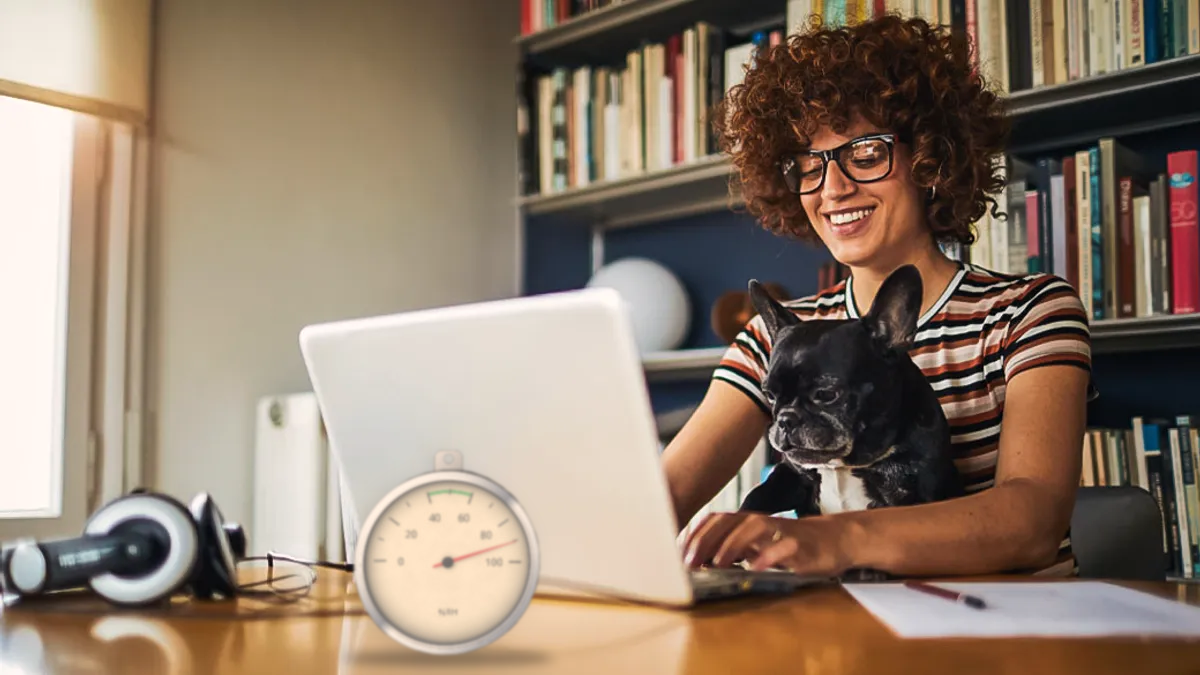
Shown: value=90 unit=%
